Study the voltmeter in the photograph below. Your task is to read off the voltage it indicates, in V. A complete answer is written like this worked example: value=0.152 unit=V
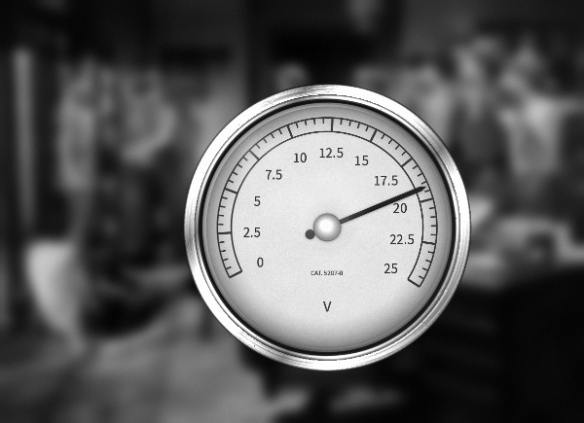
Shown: value=19.25 unit=V
